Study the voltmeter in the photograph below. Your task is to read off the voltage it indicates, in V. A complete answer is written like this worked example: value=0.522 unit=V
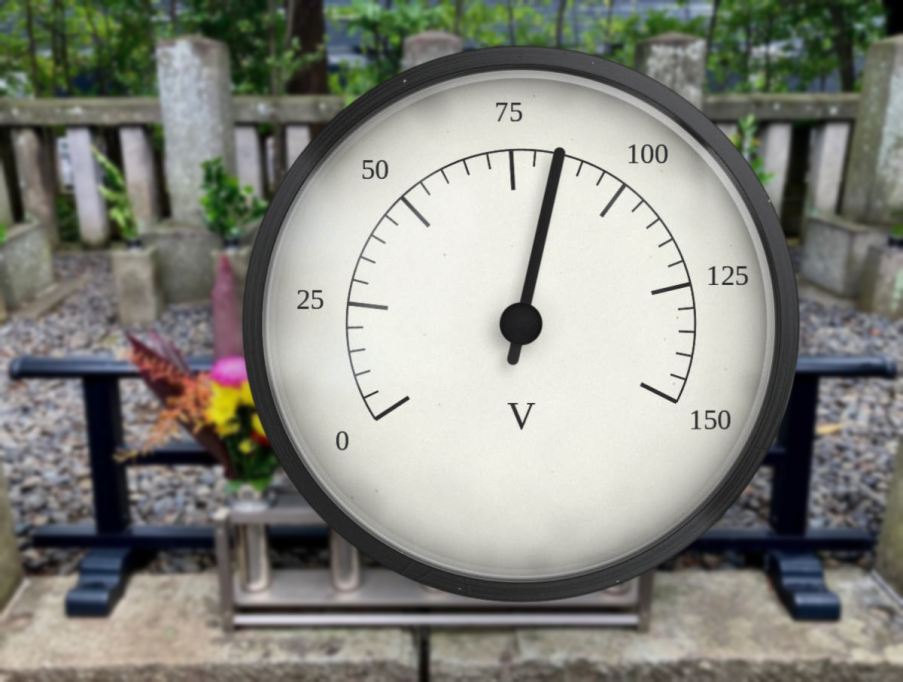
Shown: value=85 unit=V
